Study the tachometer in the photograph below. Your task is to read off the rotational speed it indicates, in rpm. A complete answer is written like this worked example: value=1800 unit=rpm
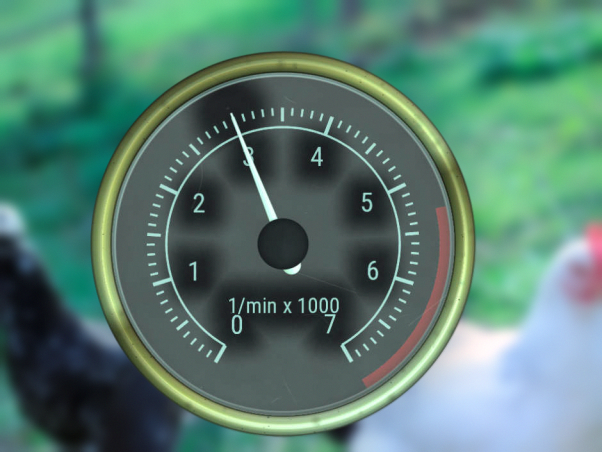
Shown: value=3000 unit=rpm
